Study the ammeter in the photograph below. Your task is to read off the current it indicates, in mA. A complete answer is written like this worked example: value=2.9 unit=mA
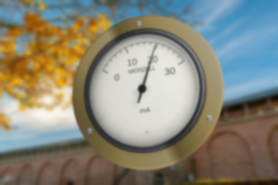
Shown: value=20 unit=mA
